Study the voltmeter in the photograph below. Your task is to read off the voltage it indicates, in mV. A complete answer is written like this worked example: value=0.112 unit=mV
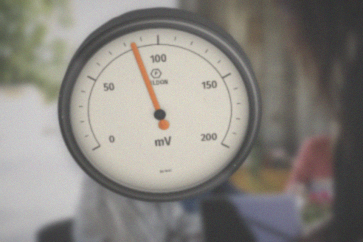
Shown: value=85 unit=mV
